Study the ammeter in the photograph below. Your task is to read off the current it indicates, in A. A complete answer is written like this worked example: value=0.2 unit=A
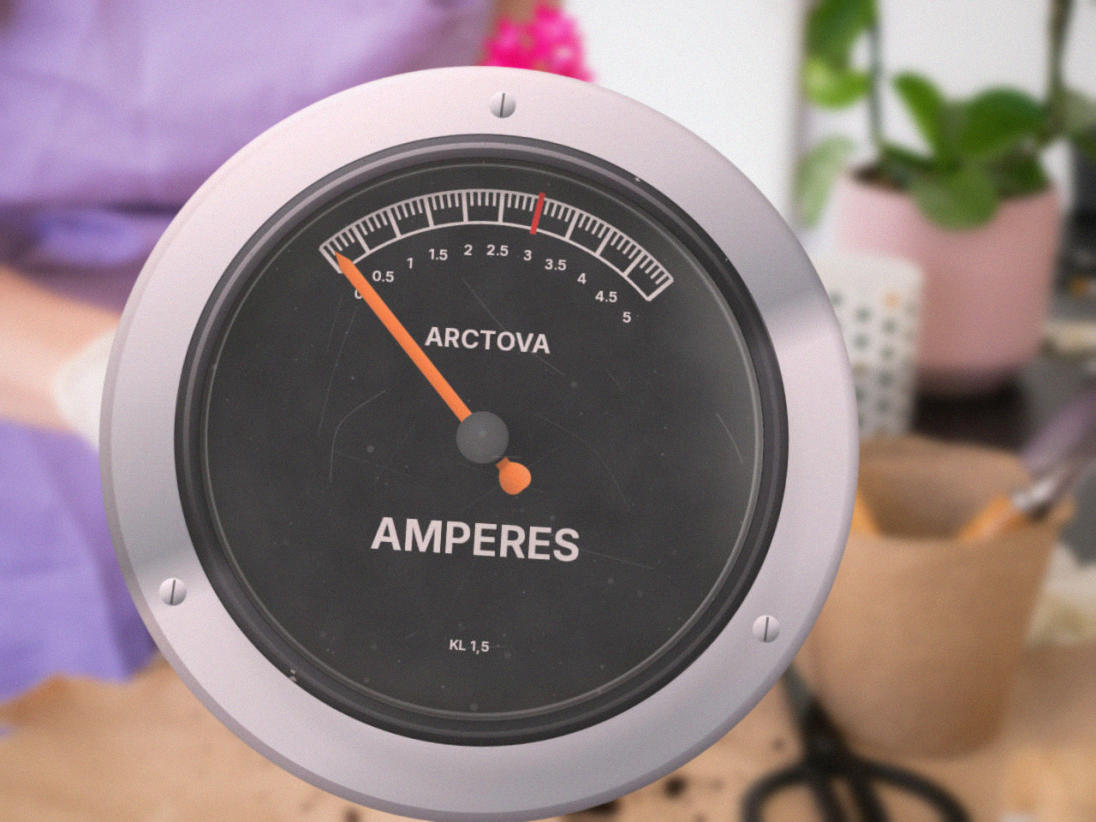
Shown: value=0.1 unit=A
